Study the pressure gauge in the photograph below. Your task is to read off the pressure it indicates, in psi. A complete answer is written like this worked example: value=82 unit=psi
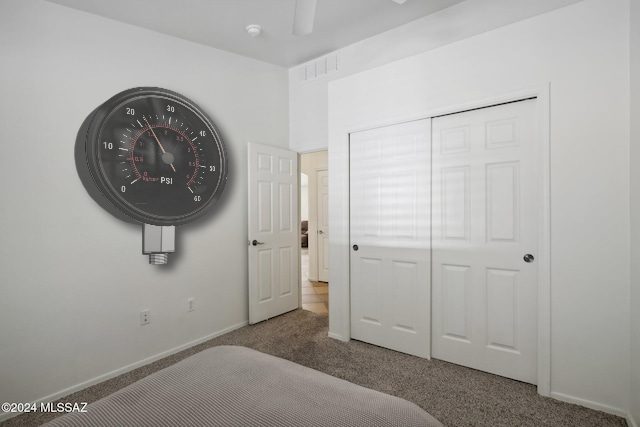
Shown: value=22 unit=psi
